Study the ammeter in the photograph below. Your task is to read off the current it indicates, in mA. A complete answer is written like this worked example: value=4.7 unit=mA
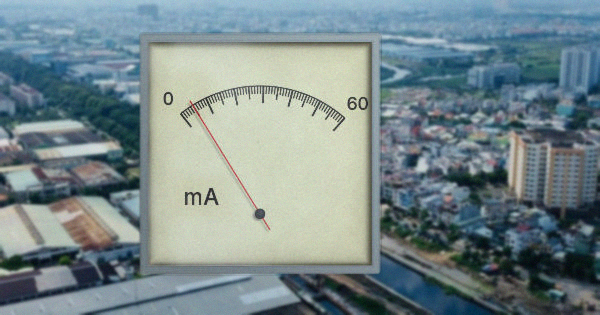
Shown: value=5 unit=mA
